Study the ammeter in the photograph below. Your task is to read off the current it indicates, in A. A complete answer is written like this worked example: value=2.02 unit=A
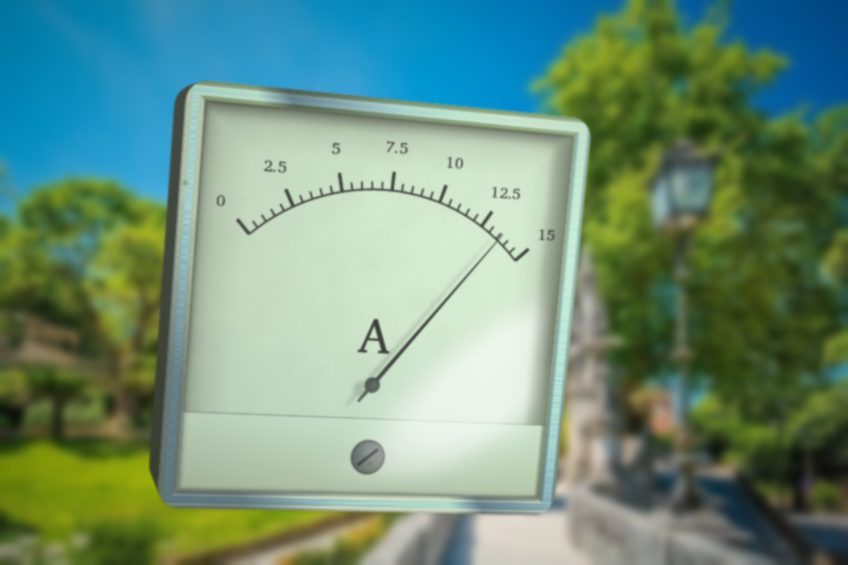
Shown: value=13.5 unit=A
